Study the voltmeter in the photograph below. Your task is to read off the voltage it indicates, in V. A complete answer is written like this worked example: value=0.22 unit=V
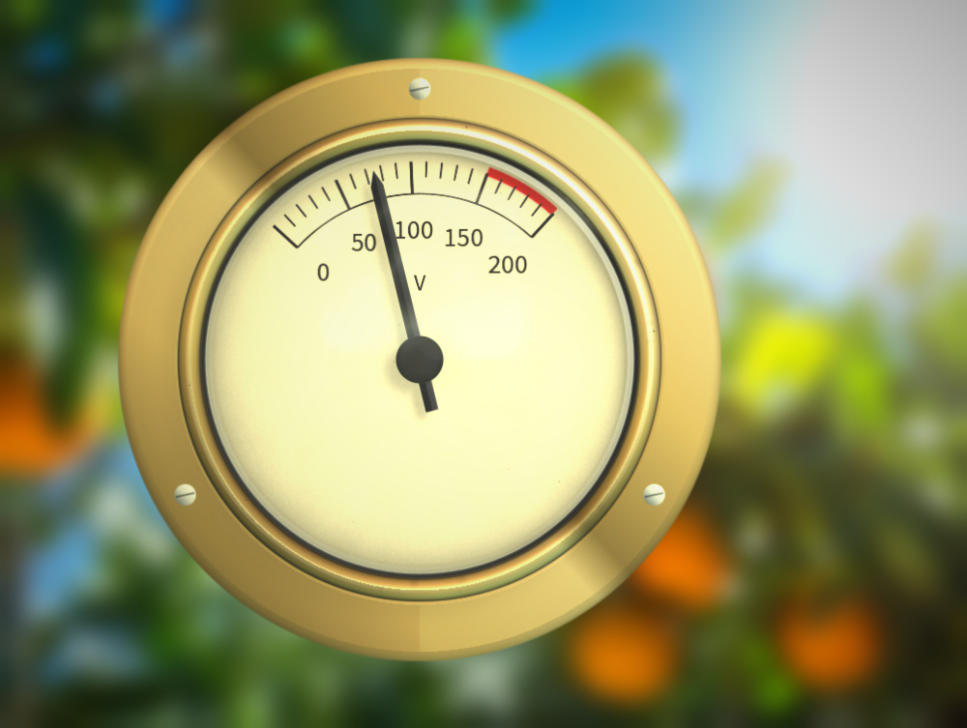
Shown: value=75 unit=V
